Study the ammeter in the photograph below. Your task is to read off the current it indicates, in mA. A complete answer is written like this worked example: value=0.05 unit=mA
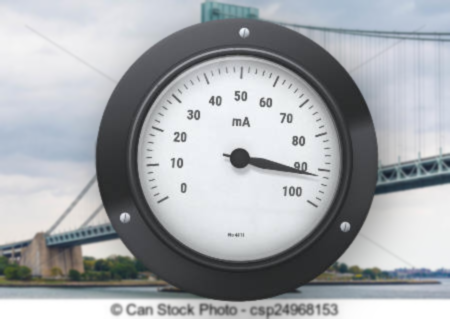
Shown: value=92 unit=mA
